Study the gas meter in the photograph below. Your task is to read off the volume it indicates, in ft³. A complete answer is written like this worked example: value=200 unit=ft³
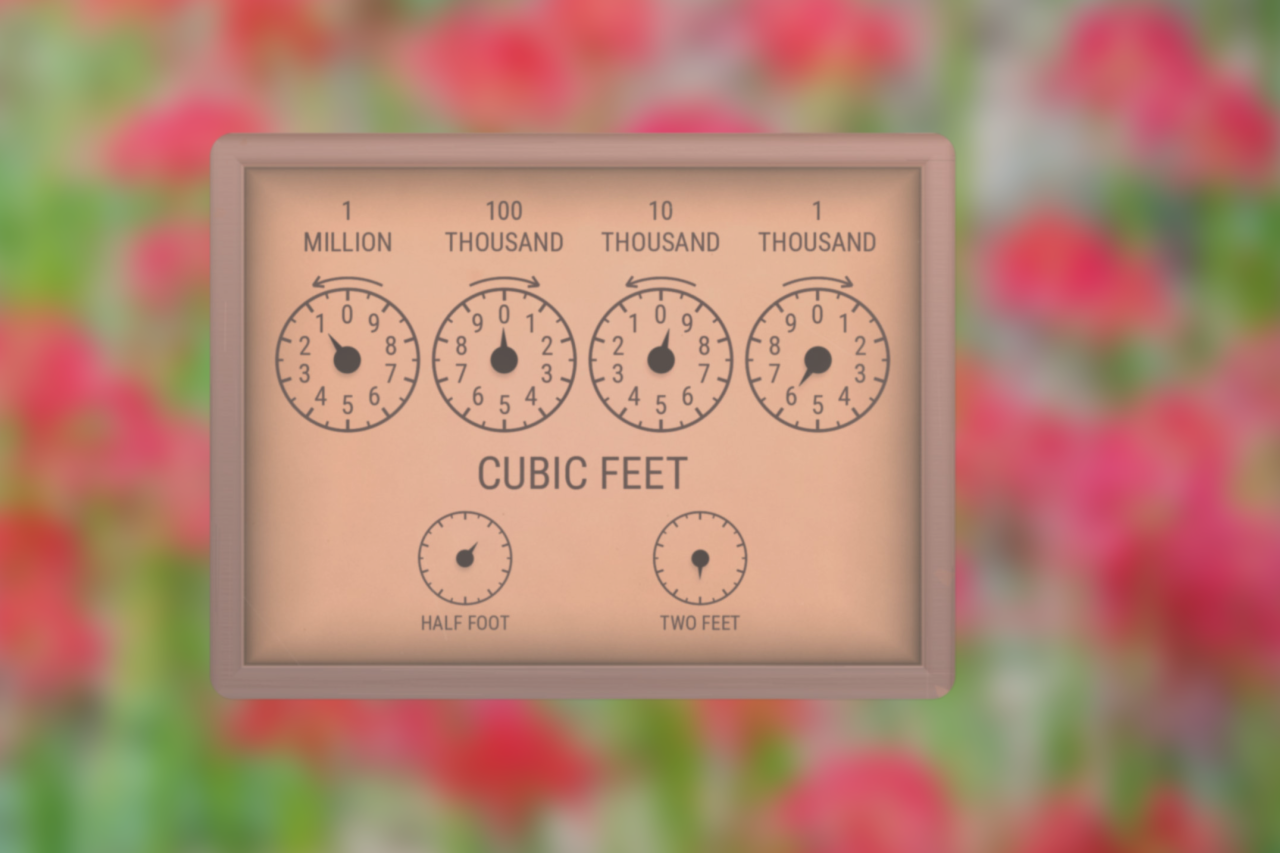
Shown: value=99600 unit=ft³
